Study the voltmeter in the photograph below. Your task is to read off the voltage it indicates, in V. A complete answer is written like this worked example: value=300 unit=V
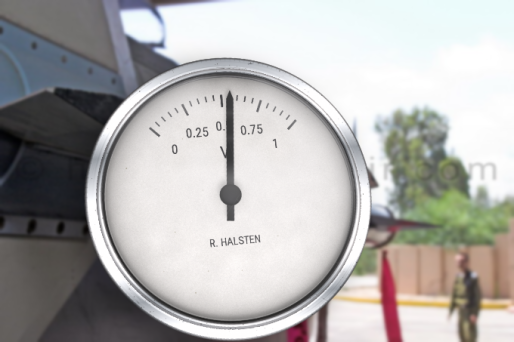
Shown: value=0.55 unit=V
